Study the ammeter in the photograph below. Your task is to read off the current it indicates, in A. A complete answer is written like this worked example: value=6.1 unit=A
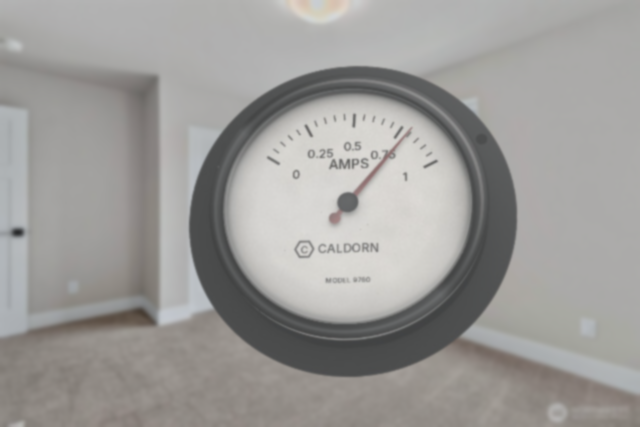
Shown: value=0.8 unit=A
